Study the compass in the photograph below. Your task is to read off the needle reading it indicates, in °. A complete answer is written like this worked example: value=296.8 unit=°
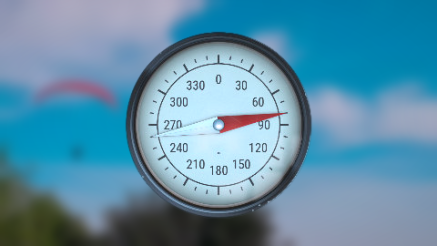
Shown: value=80 unit=°
